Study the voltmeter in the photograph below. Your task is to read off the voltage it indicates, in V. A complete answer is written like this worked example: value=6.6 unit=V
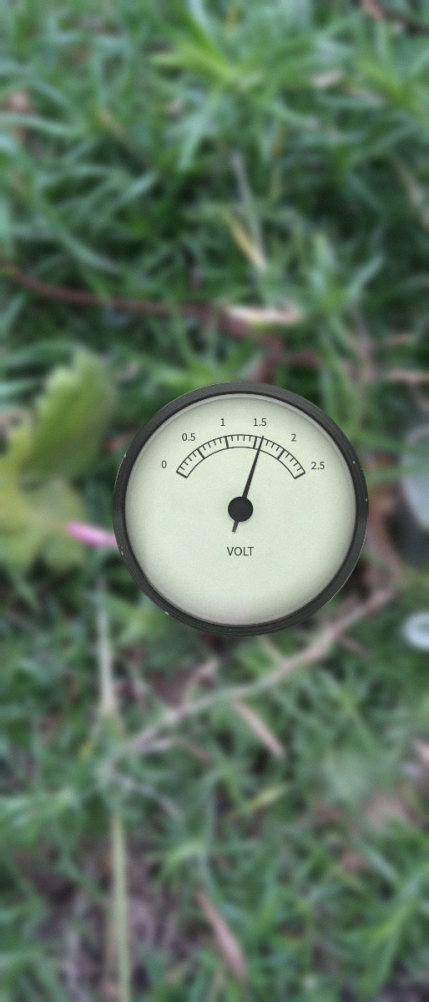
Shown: value=1.6 unit=V
